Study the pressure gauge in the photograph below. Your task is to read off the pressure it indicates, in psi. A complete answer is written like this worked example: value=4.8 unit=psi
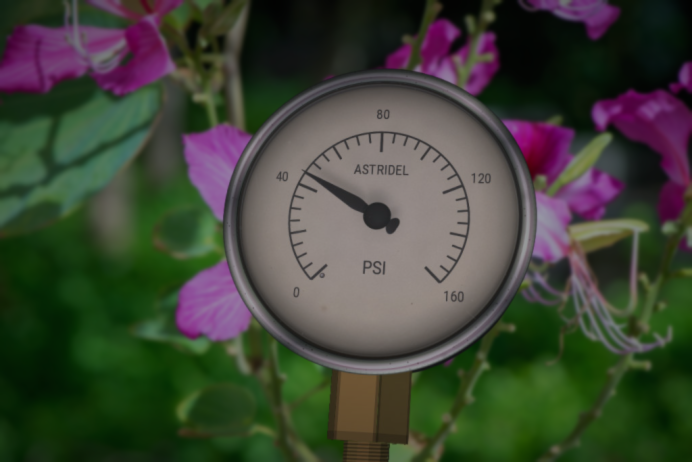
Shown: value=45 unit=psi
